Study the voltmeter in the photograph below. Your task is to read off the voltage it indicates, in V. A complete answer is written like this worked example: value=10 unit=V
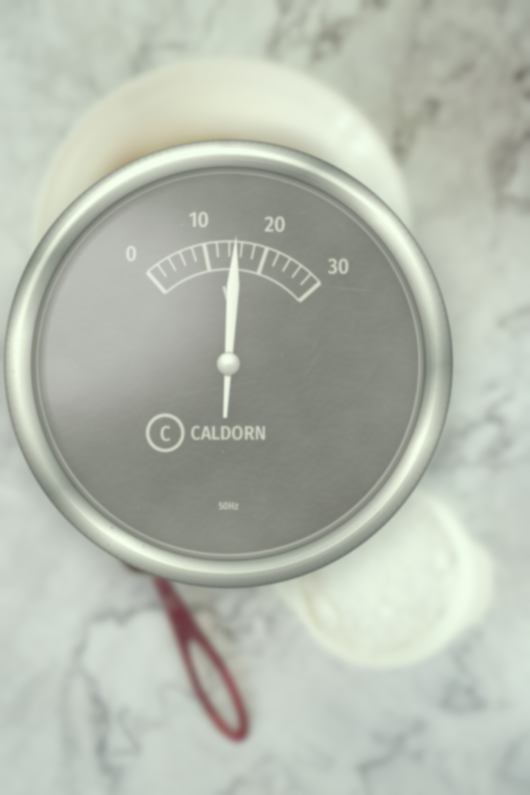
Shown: value=15 unit=V
